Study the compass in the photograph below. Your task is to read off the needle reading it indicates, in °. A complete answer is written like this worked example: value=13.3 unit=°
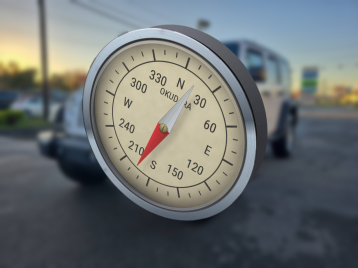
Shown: value=195 unit=°
